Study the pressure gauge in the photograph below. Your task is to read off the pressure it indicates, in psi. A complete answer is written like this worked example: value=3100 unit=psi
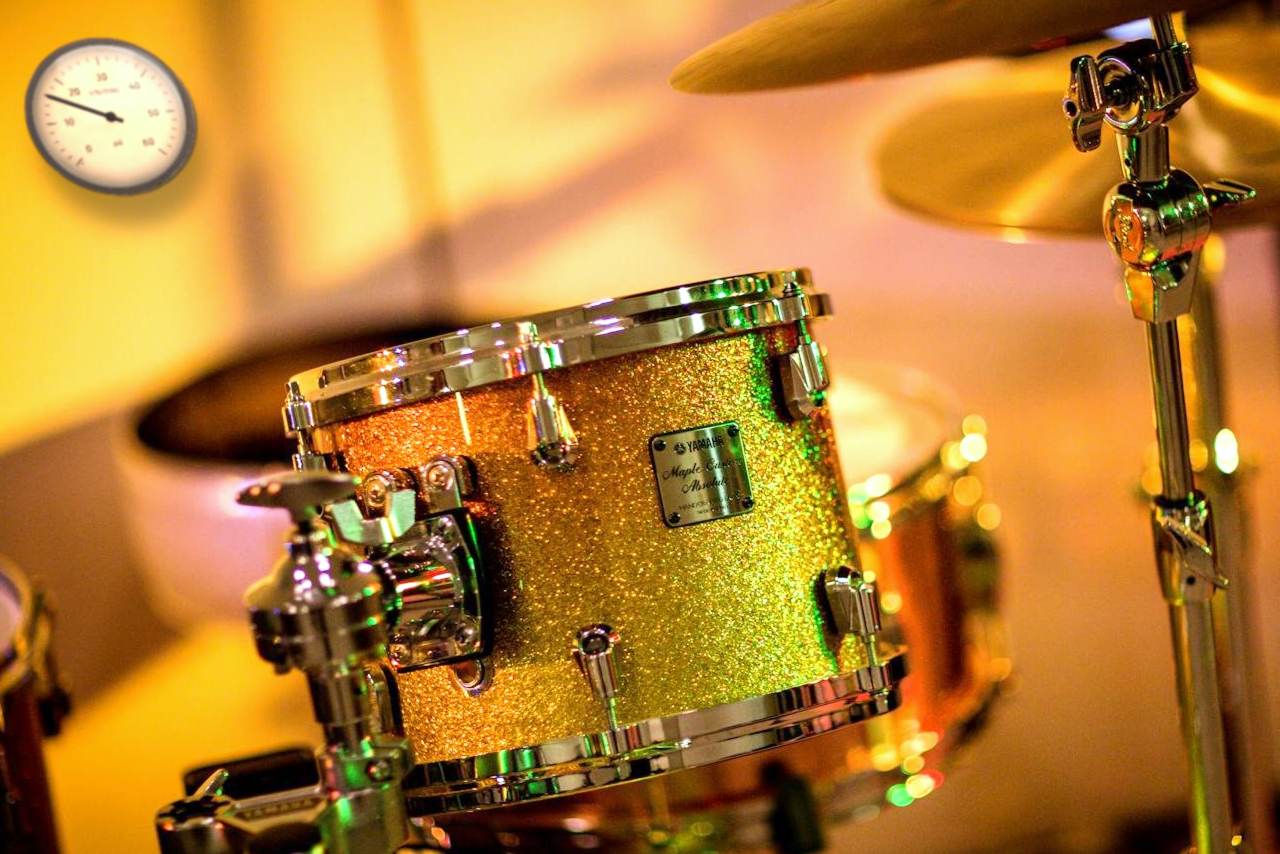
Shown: value=16 unit=psi
